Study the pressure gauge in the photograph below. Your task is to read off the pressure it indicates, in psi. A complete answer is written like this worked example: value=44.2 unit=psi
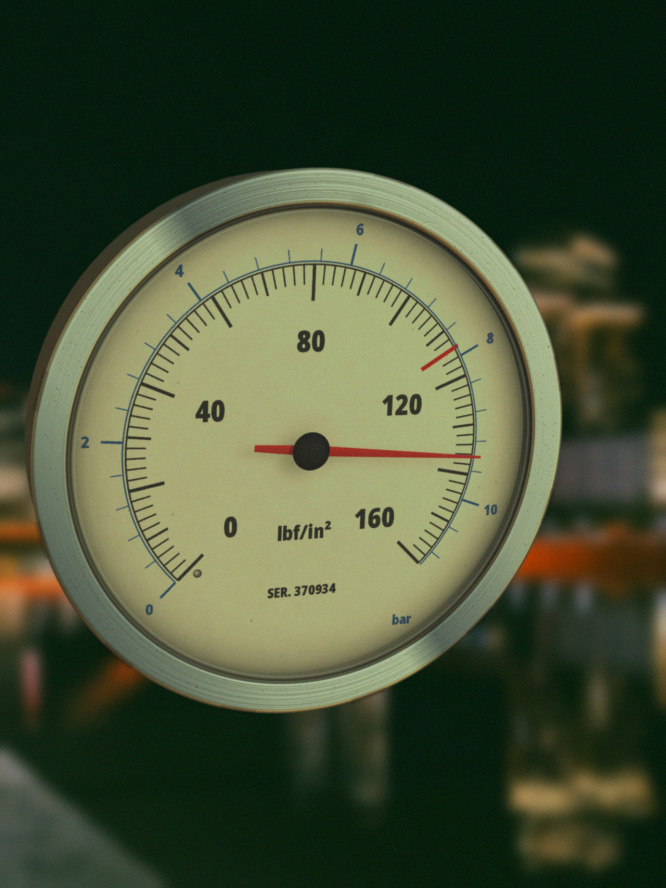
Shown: value=136 unit=psi
